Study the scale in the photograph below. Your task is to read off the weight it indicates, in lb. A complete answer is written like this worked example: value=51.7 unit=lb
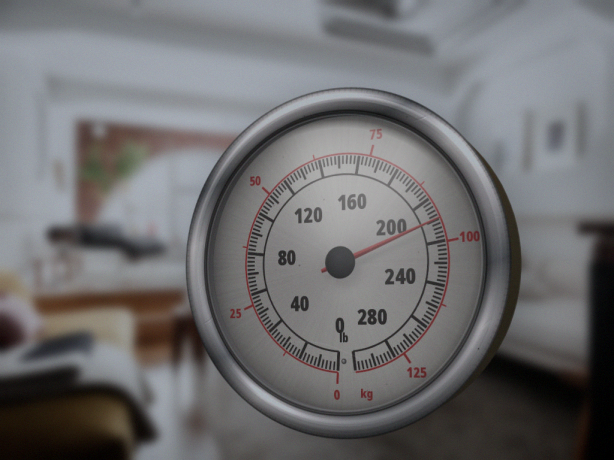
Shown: value=210 unit=lb
